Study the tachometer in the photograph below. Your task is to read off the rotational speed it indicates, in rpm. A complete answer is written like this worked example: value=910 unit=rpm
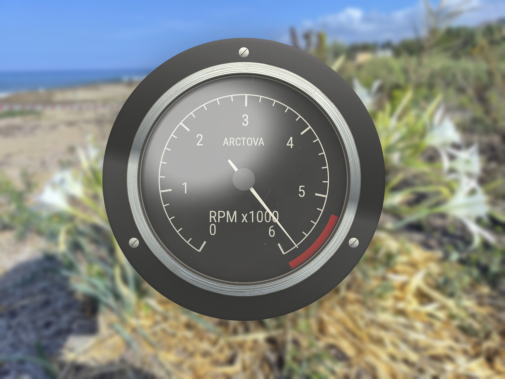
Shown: value=5800 unit=rpm
